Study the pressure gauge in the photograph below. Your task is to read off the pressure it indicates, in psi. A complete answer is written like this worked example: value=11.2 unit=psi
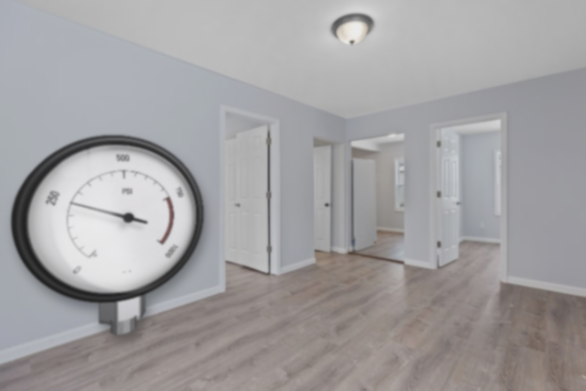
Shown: value=250 unit=psi
